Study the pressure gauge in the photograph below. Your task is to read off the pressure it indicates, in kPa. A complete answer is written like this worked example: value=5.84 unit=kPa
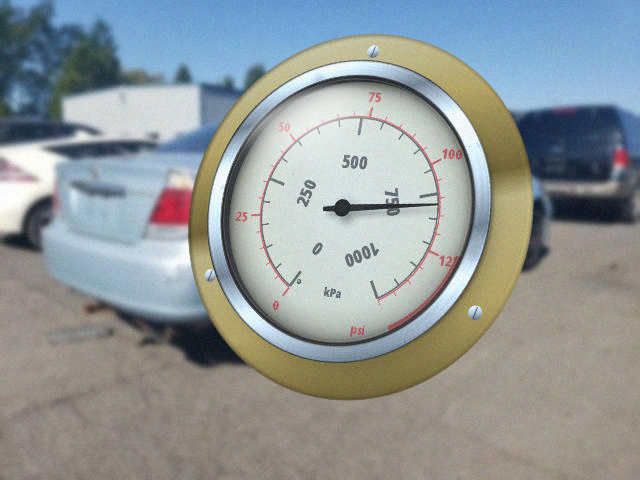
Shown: value=775 unit=kPa
